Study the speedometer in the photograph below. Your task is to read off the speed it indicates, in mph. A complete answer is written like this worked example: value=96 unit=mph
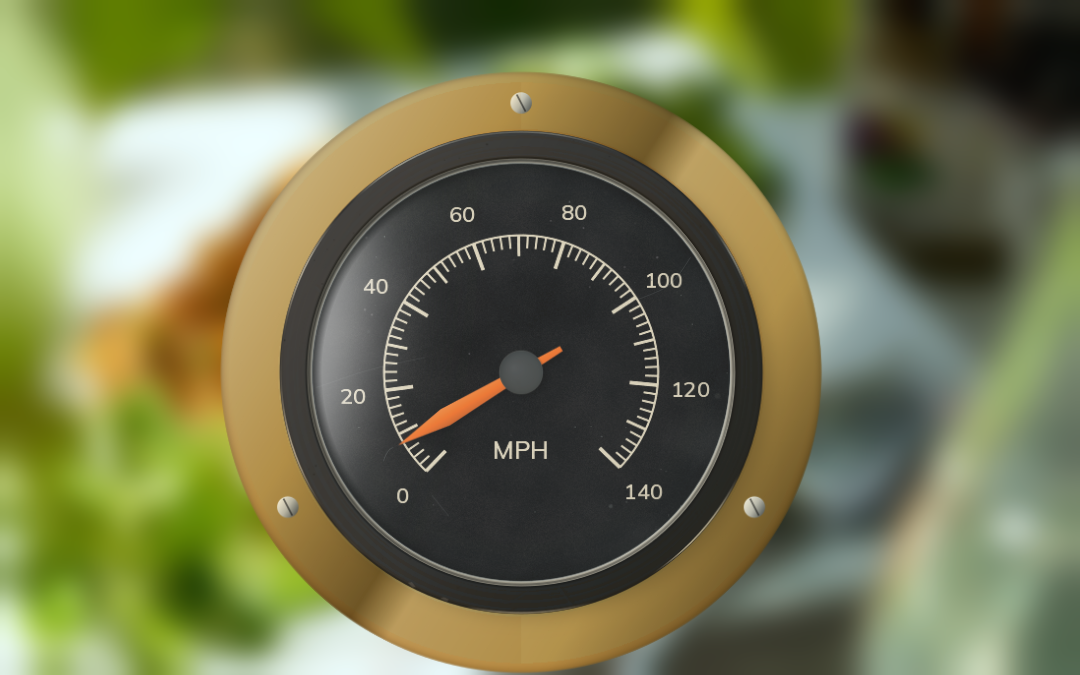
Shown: value=8 unit=mph
